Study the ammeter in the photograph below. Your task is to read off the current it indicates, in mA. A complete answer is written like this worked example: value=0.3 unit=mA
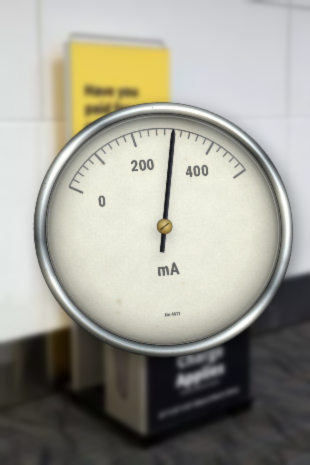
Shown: value=300 unit=mA
